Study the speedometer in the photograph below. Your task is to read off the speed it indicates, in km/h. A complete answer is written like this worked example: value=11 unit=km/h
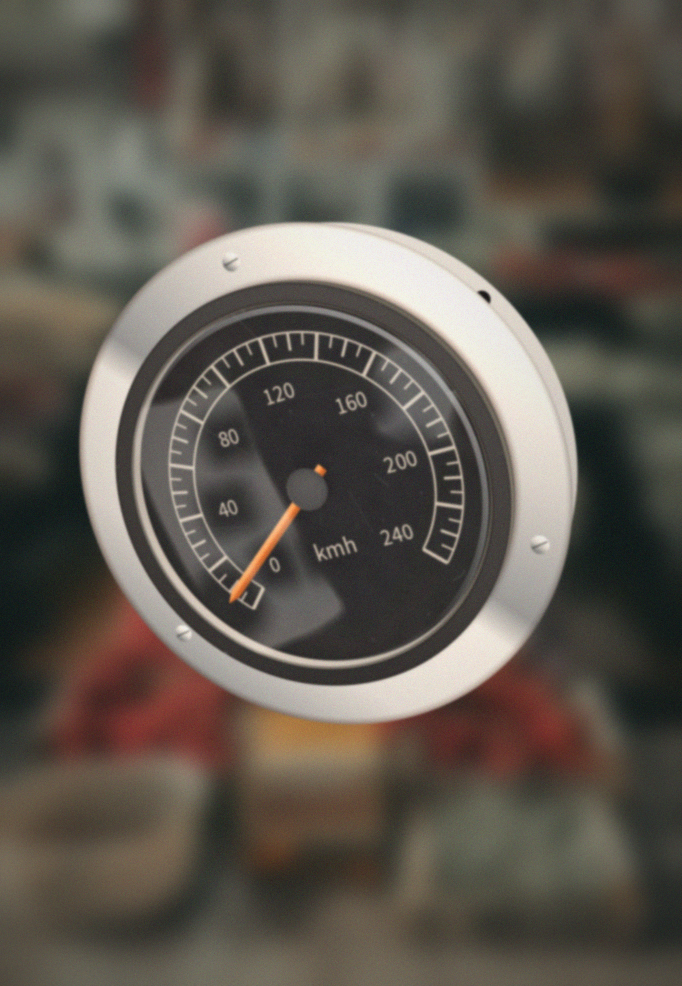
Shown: value=7.5 unit=km/h
